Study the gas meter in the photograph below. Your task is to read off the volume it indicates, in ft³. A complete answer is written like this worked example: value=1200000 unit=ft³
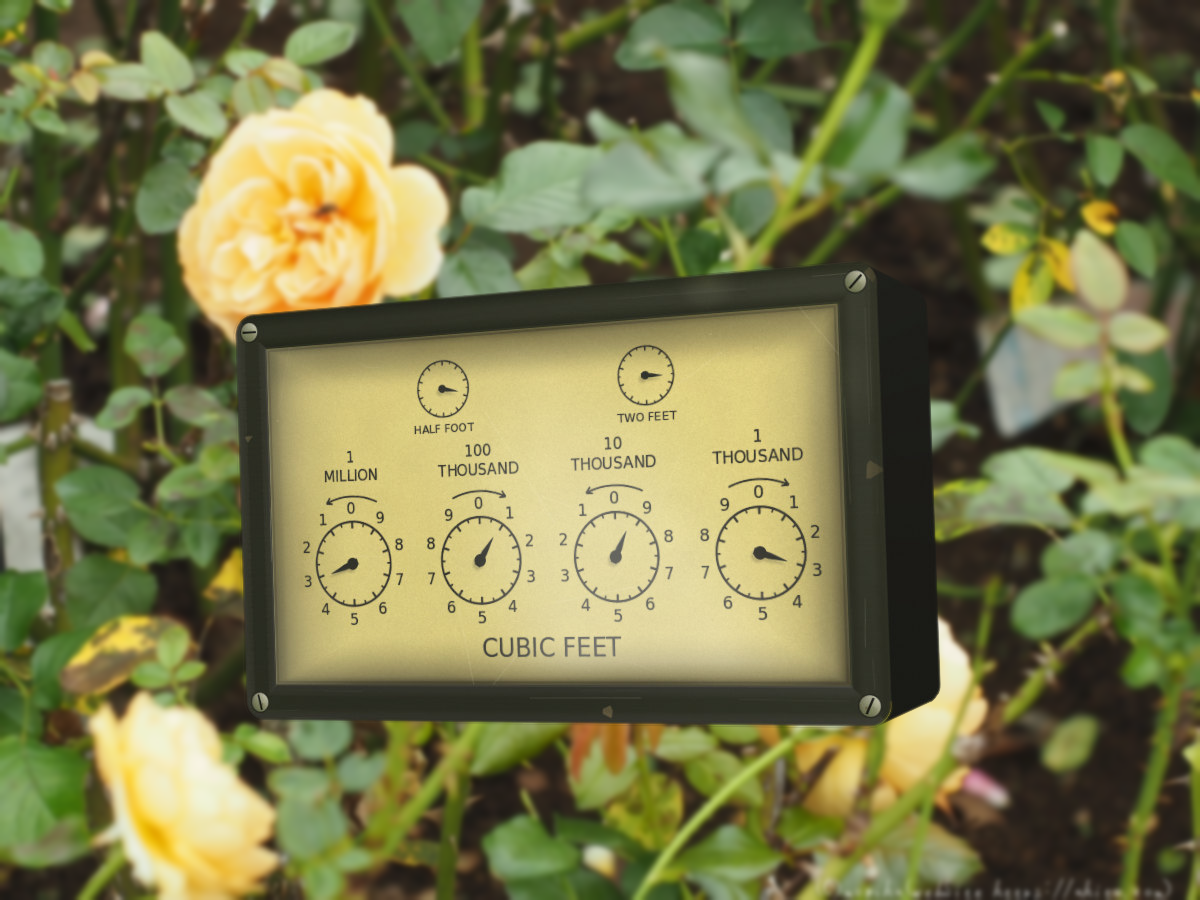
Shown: value=309300 unit=ft³
